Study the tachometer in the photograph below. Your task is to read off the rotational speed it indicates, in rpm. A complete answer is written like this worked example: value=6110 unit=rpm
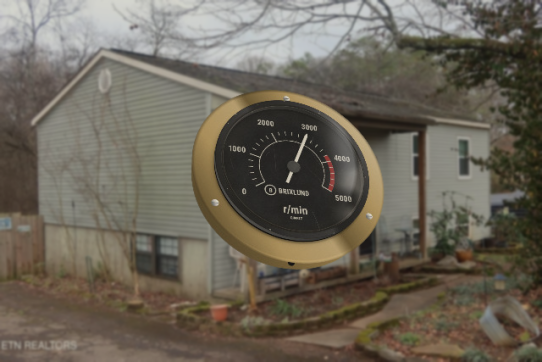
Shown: value=3000 unit=rpm
